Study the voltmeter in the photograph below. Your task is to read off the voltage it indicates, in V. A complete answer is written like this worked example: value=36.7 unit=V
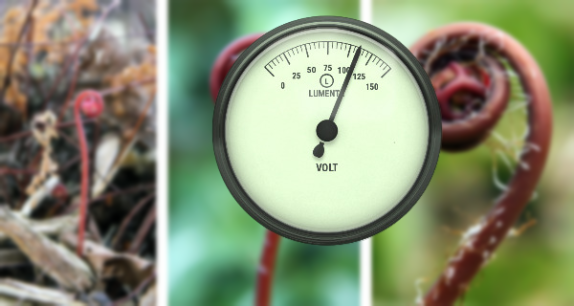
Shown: value=110 unit=V
